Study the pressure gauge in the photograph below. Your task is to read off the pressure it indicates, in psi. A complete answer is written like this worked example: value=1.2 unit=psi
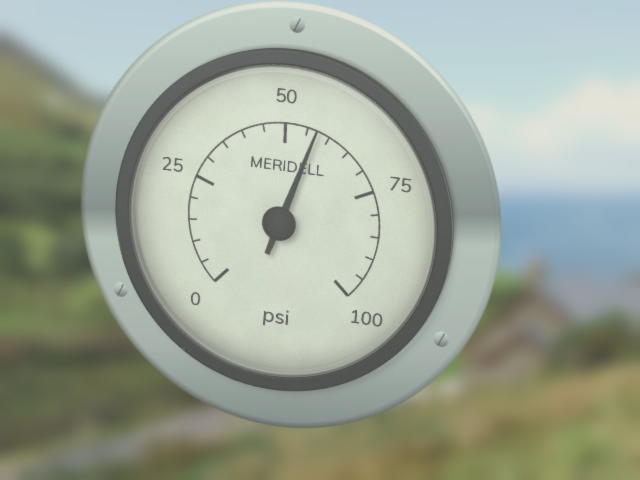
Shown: value=57.5 unit=psi
